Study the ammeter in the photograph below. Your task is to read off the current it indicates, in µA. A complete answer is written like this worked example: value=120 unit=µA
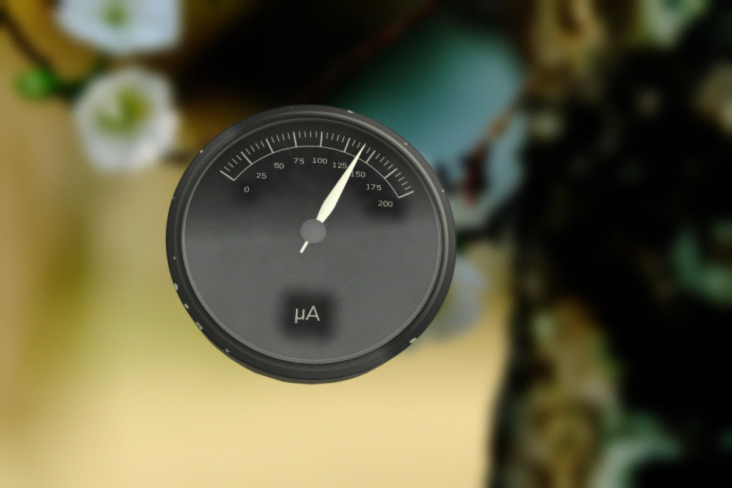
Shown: value=140 unit=µA
